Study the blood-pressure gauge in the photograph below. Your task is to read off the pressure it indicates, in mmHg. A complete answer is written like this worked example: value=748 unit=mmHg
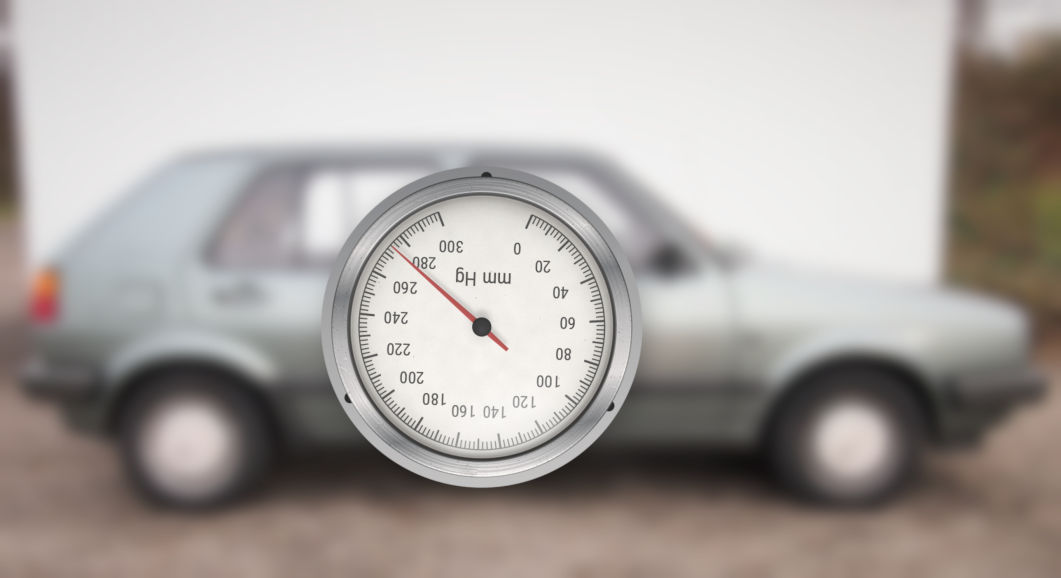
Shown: value=274 unit=mmHg
